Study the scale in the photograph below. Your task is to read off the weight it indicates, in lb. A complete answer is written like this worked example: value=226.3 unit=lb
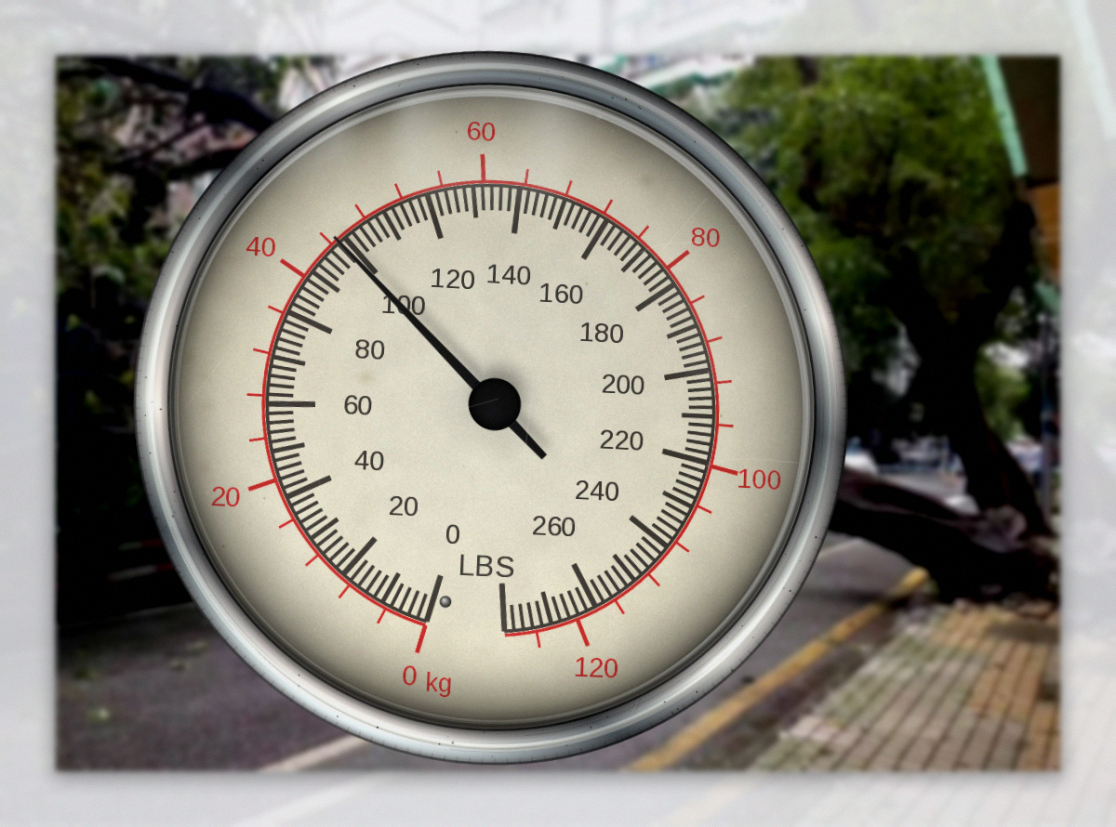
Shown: value=98 unit=lb
